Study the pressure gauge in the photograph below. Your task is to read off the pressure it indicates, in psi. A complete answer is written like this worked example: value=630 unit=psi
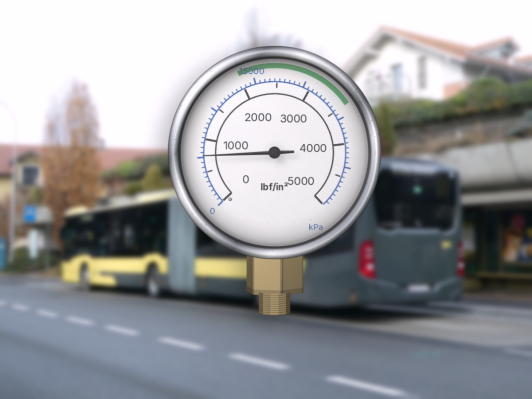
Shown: value=750 unit=psi
